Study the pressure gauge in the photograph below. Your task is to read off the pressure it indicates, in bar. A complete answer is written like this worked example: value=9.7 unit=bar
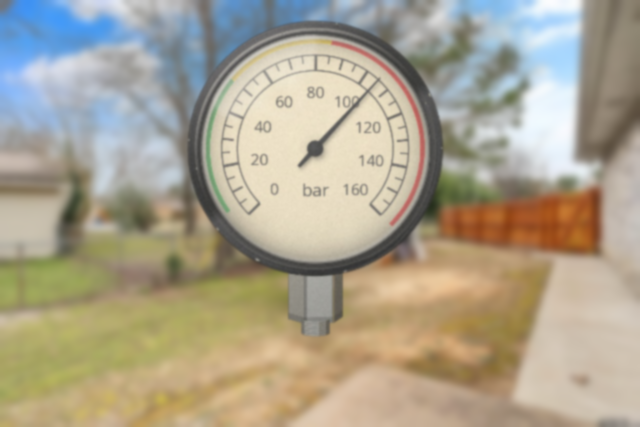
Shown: value=105 unit=bar
